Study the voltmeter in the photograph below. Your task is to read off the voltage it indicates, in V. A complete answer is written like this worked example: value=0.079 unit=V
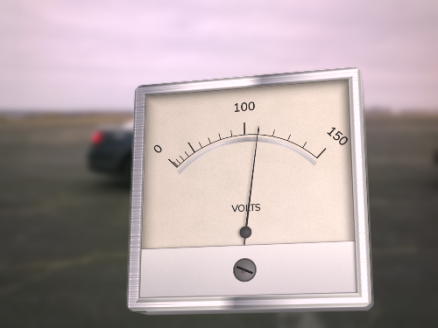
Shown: value=110 unit=V
